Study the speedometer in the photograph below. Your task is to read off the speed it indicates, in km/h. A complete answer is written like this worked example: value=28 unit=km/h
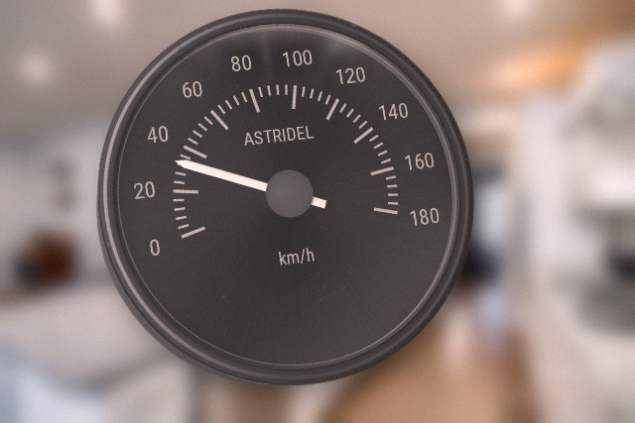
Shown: value=32 unit=km/h
